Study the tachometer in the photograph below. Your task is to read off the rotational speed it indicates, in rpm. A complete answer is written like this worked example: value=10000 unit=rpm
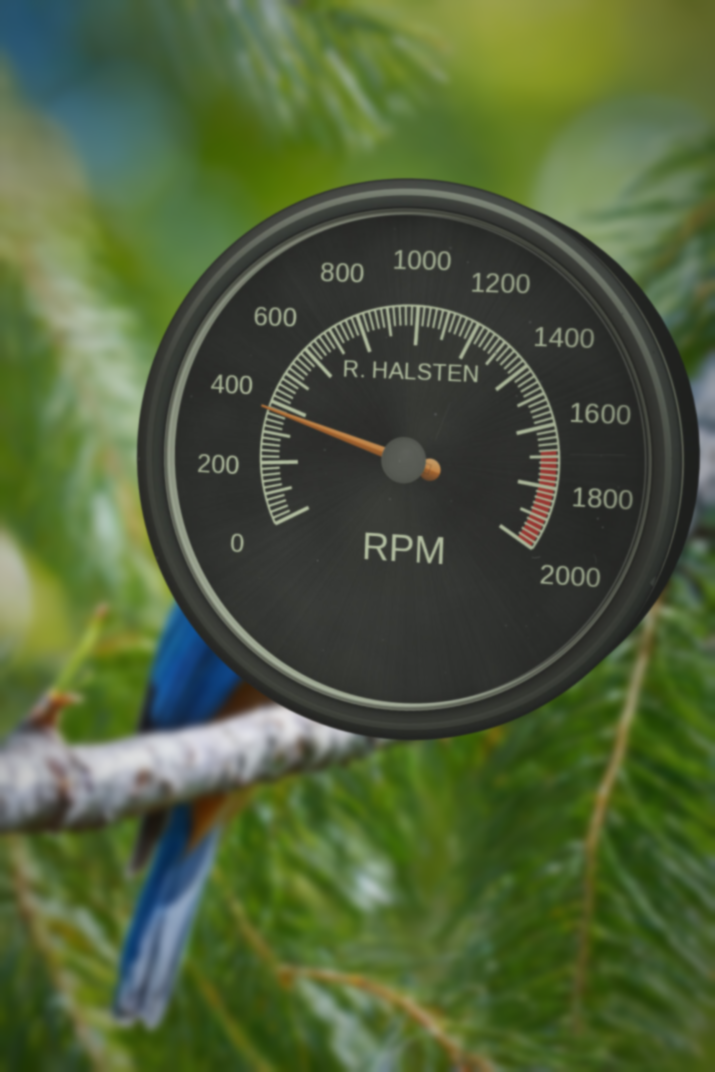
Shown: value=380 unit=rpm
